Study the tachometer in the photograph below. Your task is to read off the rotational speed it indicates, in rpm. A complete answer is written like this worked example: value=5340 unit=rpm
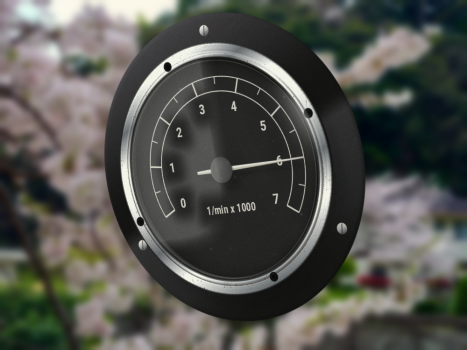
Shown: value=6000 unit=rpm
